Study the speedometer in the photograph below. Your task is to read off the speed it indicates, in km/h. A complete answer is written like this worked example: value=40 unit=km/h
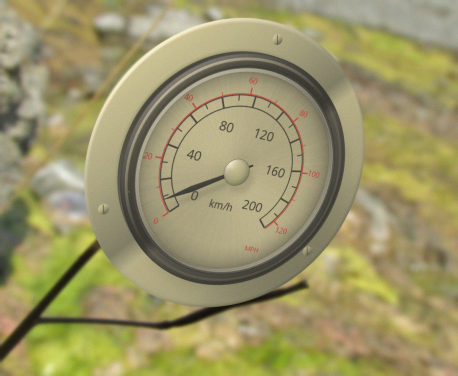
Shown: value=10 unit=km/h
